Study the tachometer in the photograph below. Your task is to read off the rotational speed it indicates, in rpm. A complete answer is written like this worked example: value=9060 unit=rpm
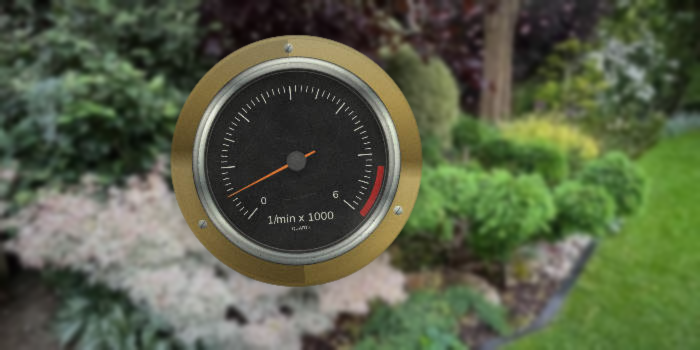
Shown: value=500 unit=rpm
